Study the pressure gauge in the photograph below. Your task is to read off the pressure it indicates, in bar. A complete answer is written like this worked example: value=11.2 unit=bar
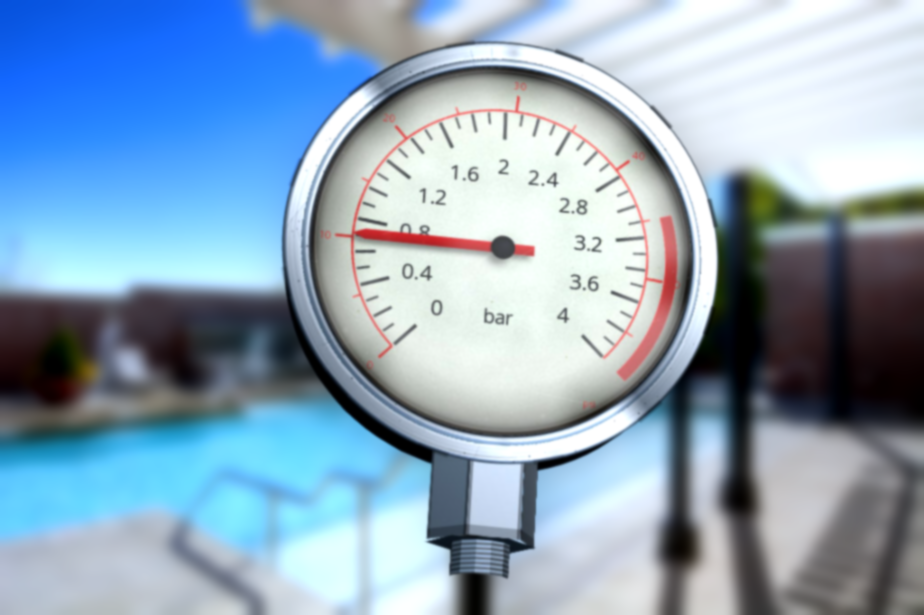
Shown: value=0.7 unit=bar
